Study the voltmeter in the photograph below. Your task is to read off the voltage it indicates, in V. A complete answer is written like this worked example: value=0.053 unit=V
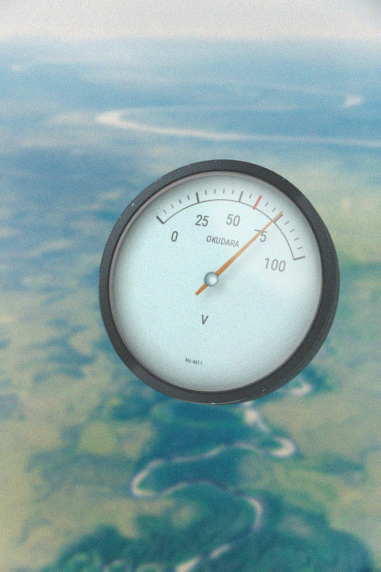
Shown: value=75 unit=V
